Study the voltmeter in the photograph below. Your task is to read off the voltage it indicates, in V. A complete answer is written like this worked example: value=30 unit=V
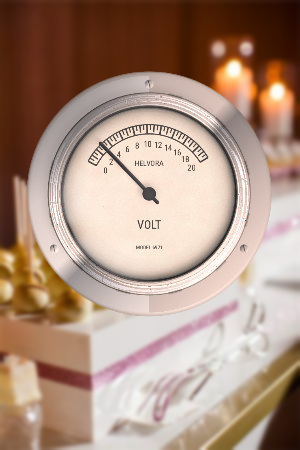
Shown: value=3 unit=V
